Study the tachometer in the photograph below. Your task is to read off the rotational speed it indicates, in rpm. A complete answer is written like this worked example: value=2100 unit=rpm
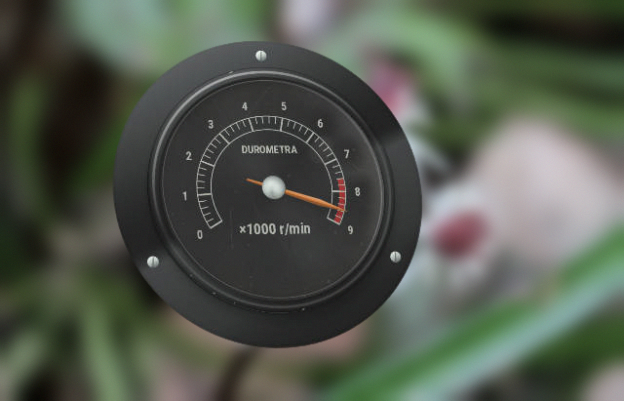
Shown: value=8600 unit=rpm
